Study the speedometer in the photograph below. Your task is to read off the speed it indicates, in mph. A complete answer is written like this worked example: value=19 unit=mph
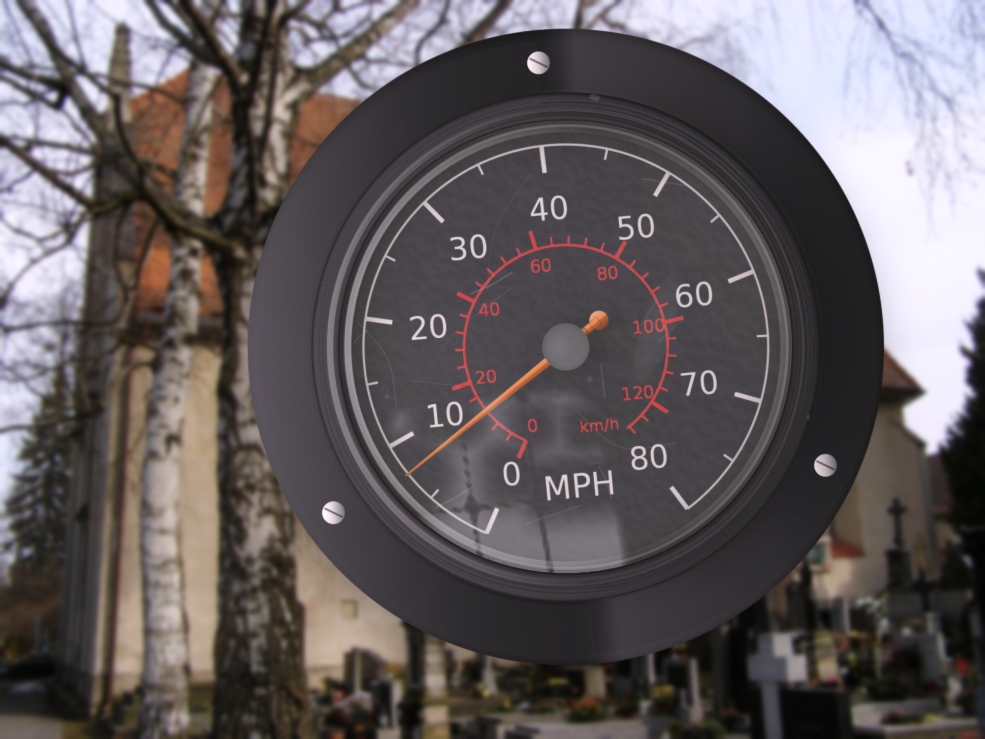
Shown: value=7.5 unit=mph
